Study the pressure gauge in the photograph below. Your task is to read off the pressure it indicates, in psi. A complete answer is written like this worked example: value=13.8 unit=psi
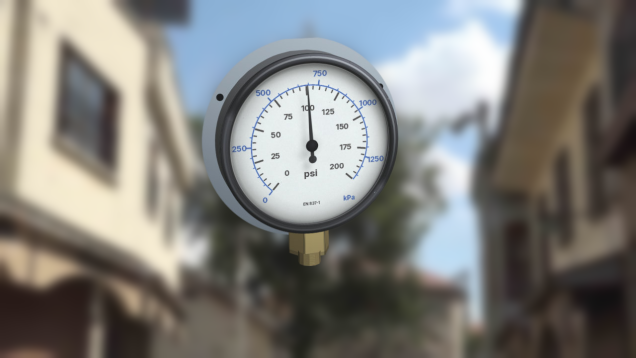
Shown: value=100 unit=psi
